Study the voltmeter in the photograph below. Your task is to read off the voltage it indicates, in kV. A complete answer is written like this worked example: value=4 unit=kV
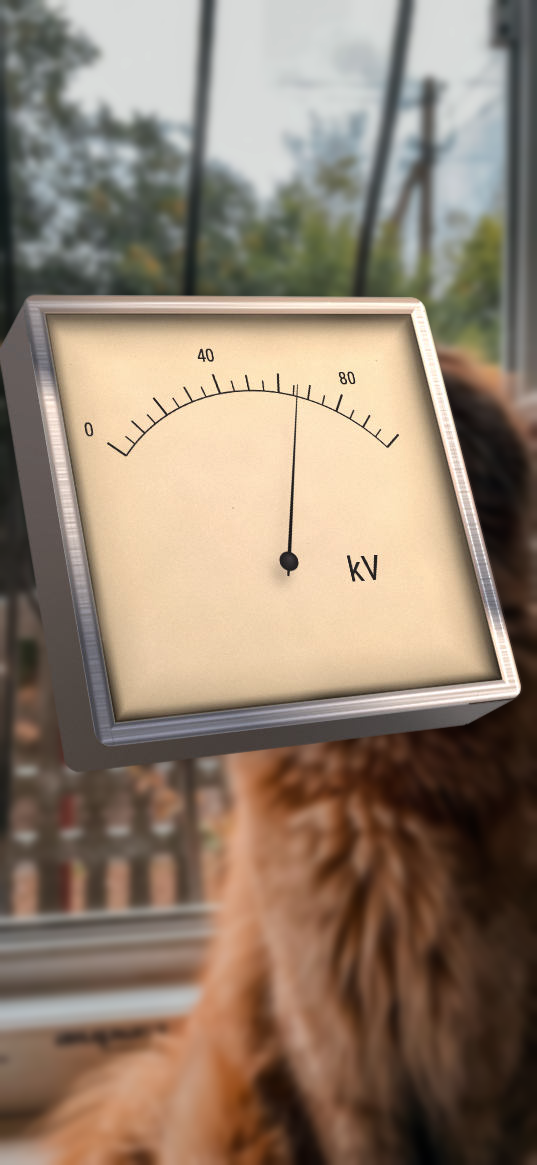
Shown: value=65 unit=kV
